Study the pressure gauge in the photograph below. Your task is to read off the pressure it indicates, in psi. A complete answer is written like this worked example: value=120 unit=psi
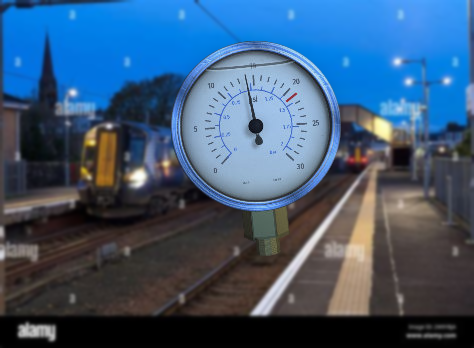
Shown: value=14 unit=psi
